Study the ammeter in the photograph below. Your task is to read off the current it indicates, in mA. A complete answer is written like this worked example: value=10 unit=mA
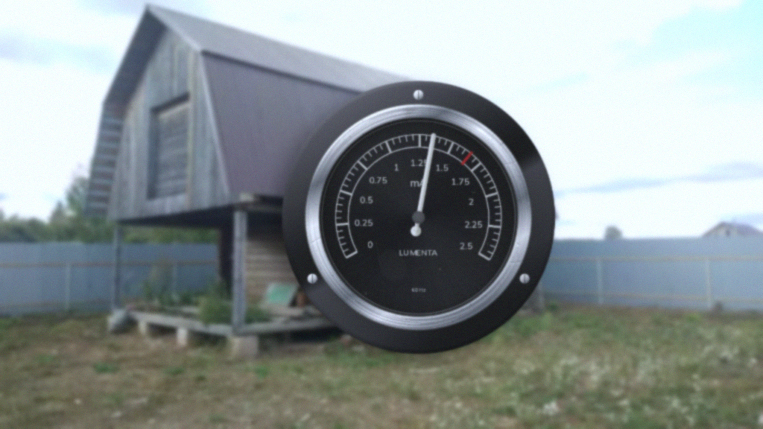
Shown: value=1.35 unit=mA
